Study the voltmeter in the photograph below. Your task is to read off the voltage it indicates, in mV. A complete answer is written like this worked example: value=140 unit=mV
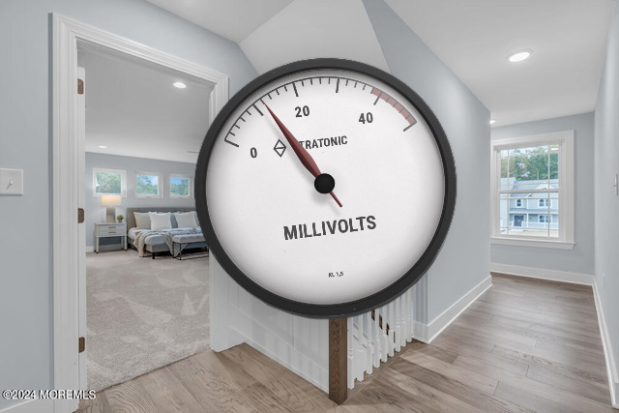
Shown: value=12 unit=mV
